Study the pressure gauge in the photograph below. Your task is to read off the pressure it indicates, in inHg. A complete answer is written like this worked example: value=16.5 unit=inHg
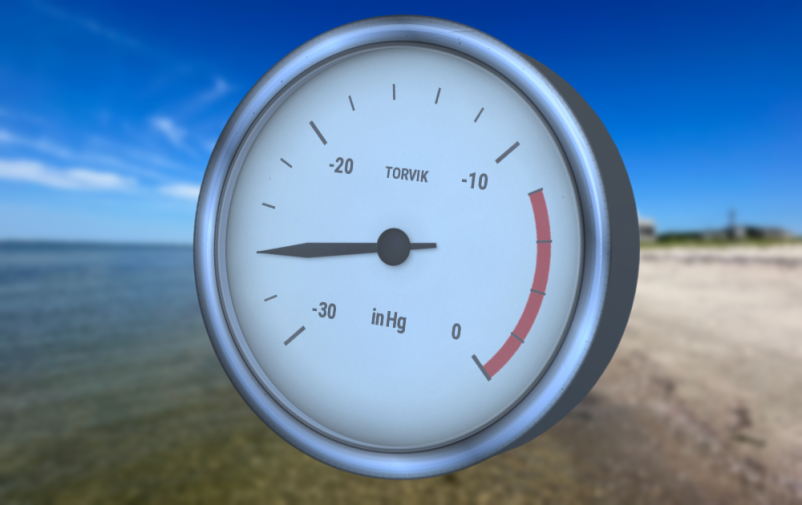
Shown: value=-26 unit=inHg
